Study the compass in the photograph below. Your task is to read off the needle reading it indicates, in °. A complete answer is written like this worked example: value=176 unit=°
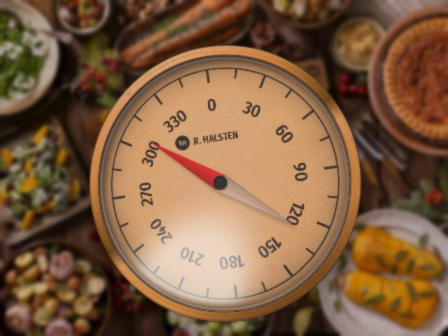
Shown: value=307.5 unit=°
